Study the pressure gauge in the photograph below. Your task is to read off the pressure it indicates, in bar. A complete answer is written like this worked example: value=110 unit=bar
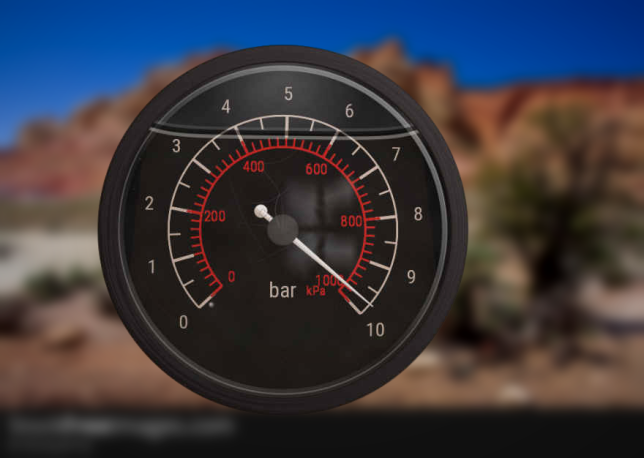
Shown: value=9.75 unit=bar
